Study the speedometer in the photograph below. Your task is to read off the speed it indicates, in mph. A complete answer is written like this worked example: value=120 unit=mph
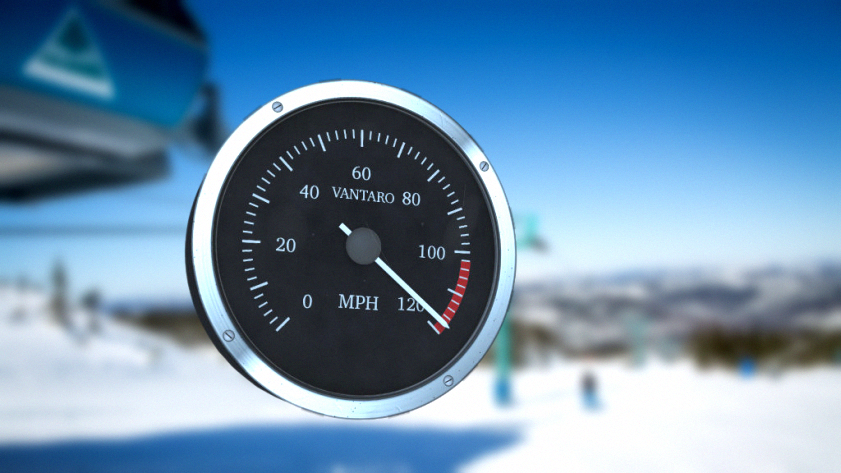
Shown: value=118 unit=mph
